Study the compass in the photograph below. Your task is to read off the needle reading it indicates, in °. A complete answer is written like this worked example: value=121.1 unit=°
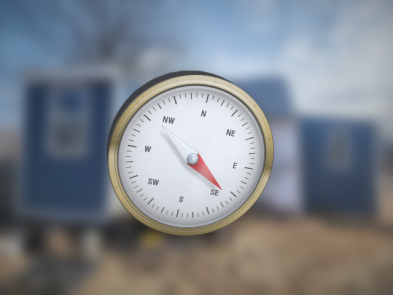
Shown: value=125 unit=°
